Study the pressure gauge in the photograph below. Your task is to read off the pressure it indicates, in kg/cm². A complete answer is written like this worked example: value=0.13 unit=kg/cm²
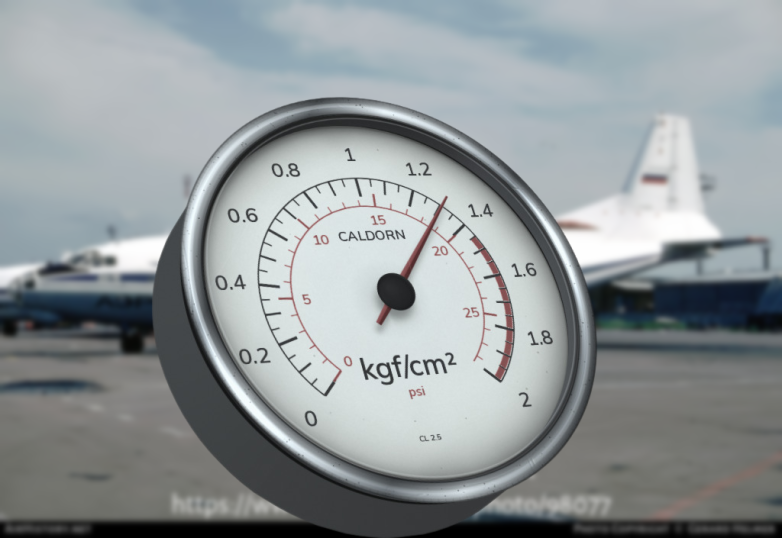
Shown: value=1.3 unit=kg/cm²
